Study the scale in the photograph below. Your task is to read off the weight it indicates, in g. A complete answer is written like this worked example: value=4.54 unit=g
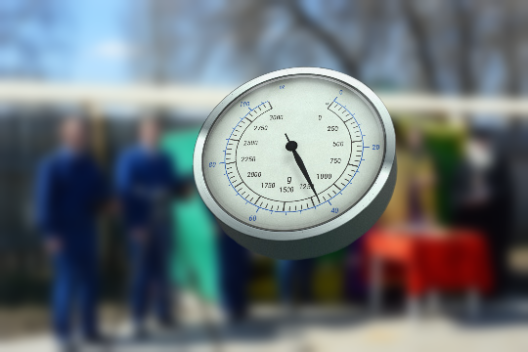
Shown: value=1200 unit=g
